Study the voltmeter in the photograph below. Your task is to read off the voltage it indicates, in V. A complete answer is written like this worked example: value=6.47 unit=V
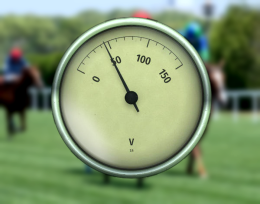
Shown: value=45 unit=V
